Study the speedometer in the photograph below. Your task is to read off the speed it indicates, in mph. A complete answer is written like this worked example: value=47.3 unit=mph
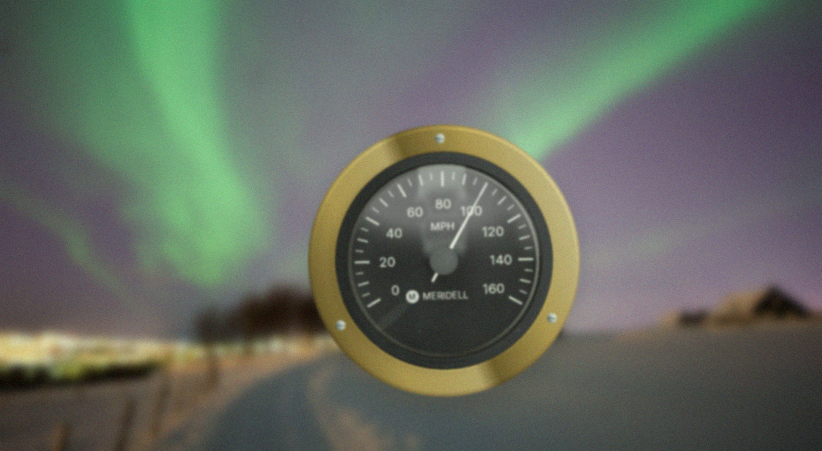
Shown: value=100 unit=mph
